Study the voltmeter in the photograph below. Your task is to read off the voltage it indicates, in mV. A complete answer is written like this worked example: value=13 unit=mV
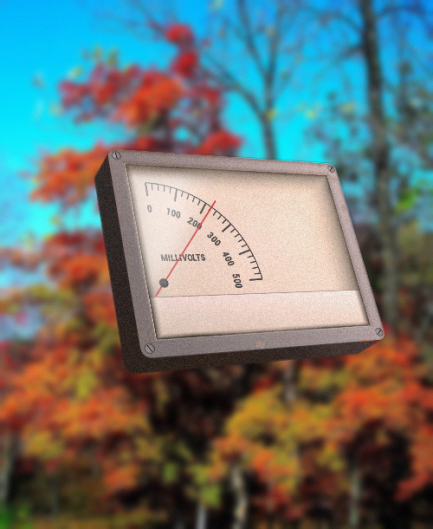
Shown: value=220 unit=mV
